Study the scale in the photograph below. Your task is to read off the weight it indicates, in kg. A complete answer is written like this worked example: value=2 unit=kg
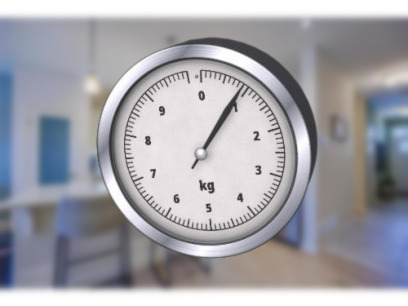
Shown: value=0.9 unit=kg
